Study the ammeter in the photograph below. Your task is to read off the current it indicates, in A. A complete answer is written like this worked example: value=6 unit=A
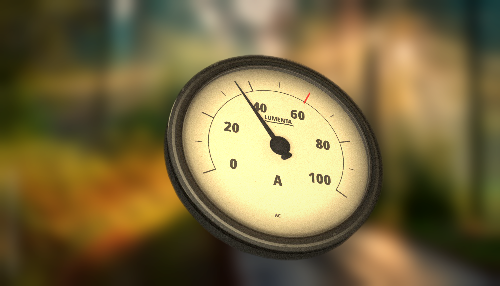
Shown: value=35 unit=A
